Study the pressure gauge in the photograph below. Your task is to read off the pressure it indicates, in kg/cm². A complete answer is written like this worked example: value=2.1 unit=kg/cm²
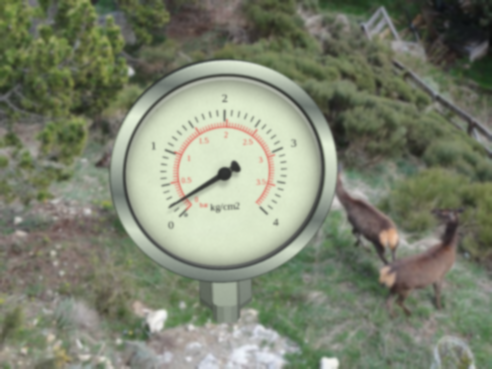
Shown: value=0.2 unit=kg/cm²
